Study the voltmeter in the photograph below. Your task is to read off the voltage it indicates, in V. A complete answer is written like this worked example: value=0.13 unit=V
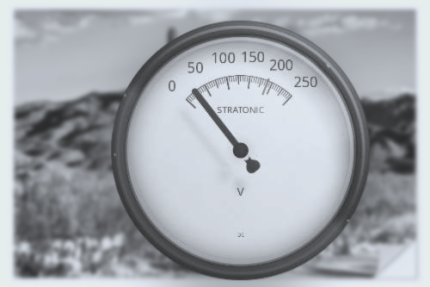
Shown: value=25 unit=V
